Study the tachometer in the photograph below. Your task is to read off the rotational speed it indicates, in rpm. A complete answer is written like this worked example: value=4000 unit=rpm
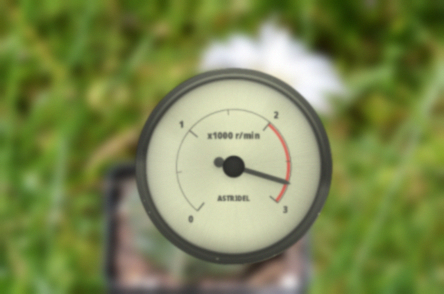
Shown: value=2750 unit=rpm
